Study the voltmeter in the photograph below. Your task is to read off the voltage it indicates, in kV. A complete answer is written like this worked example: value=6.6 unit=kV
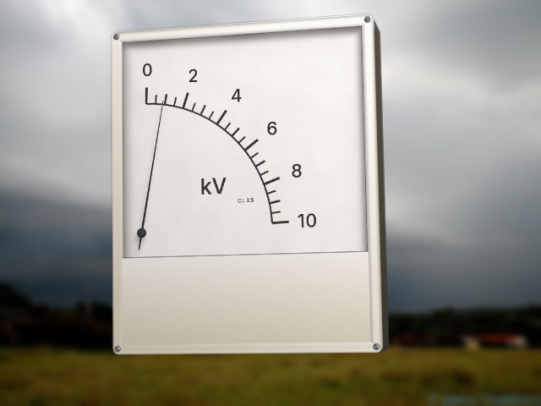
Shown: value=1 unit=kV
